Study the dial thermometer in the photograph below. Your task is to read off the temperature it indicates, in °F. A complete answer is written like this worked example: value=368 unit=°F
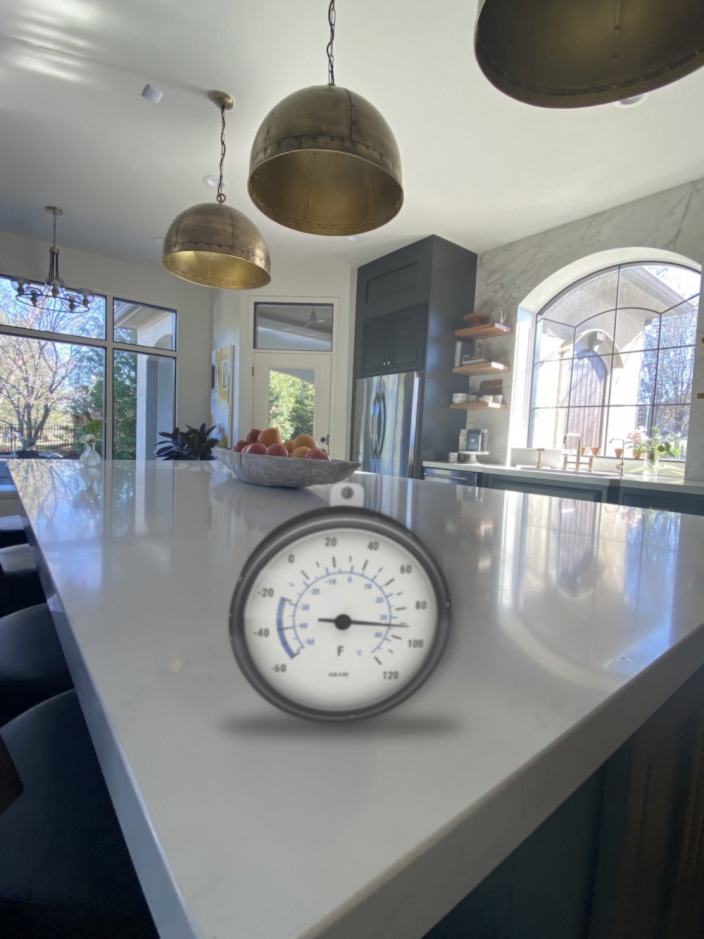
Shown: value=90 unit=°F
